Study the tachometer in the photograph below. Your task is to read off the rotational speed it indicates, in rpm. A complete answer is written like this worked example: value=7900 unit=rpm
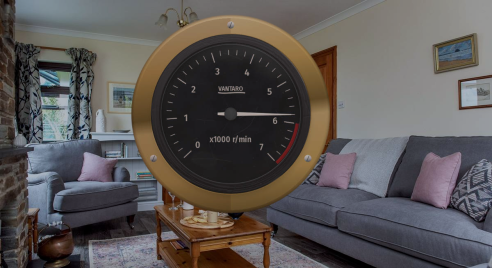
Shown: value=5800 unit=rpm
